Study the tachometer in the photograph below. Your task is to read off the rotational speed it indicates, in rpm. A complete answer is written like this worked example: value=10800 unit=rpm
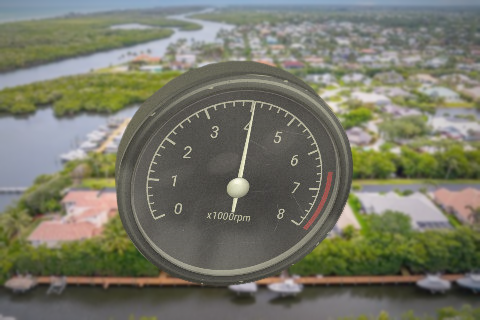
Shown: value=4000 unit=rpm
